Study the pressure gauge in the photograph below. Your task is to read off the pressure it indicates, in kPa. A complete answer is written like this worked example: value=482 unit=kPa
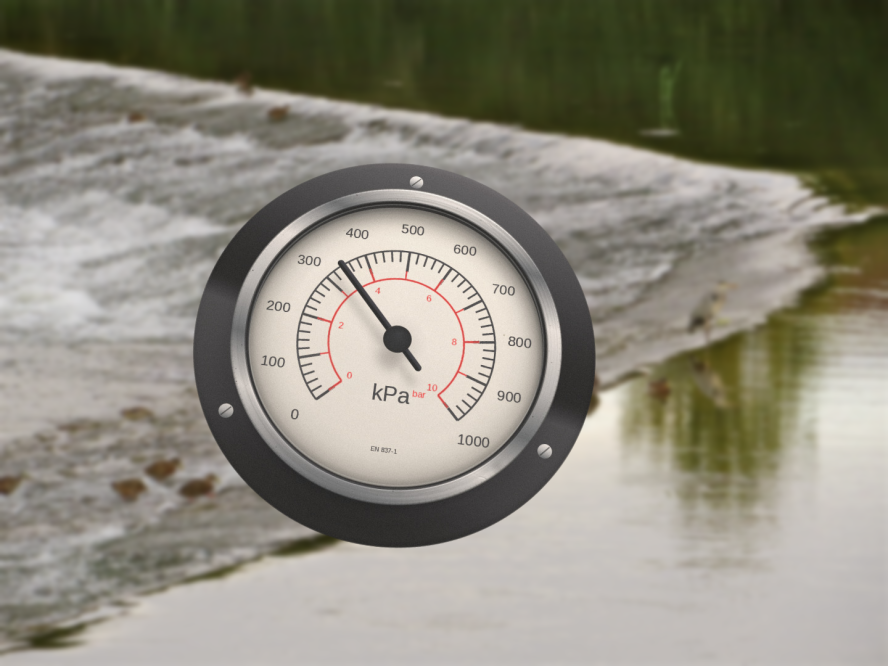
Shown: value=340 unit=kPa
